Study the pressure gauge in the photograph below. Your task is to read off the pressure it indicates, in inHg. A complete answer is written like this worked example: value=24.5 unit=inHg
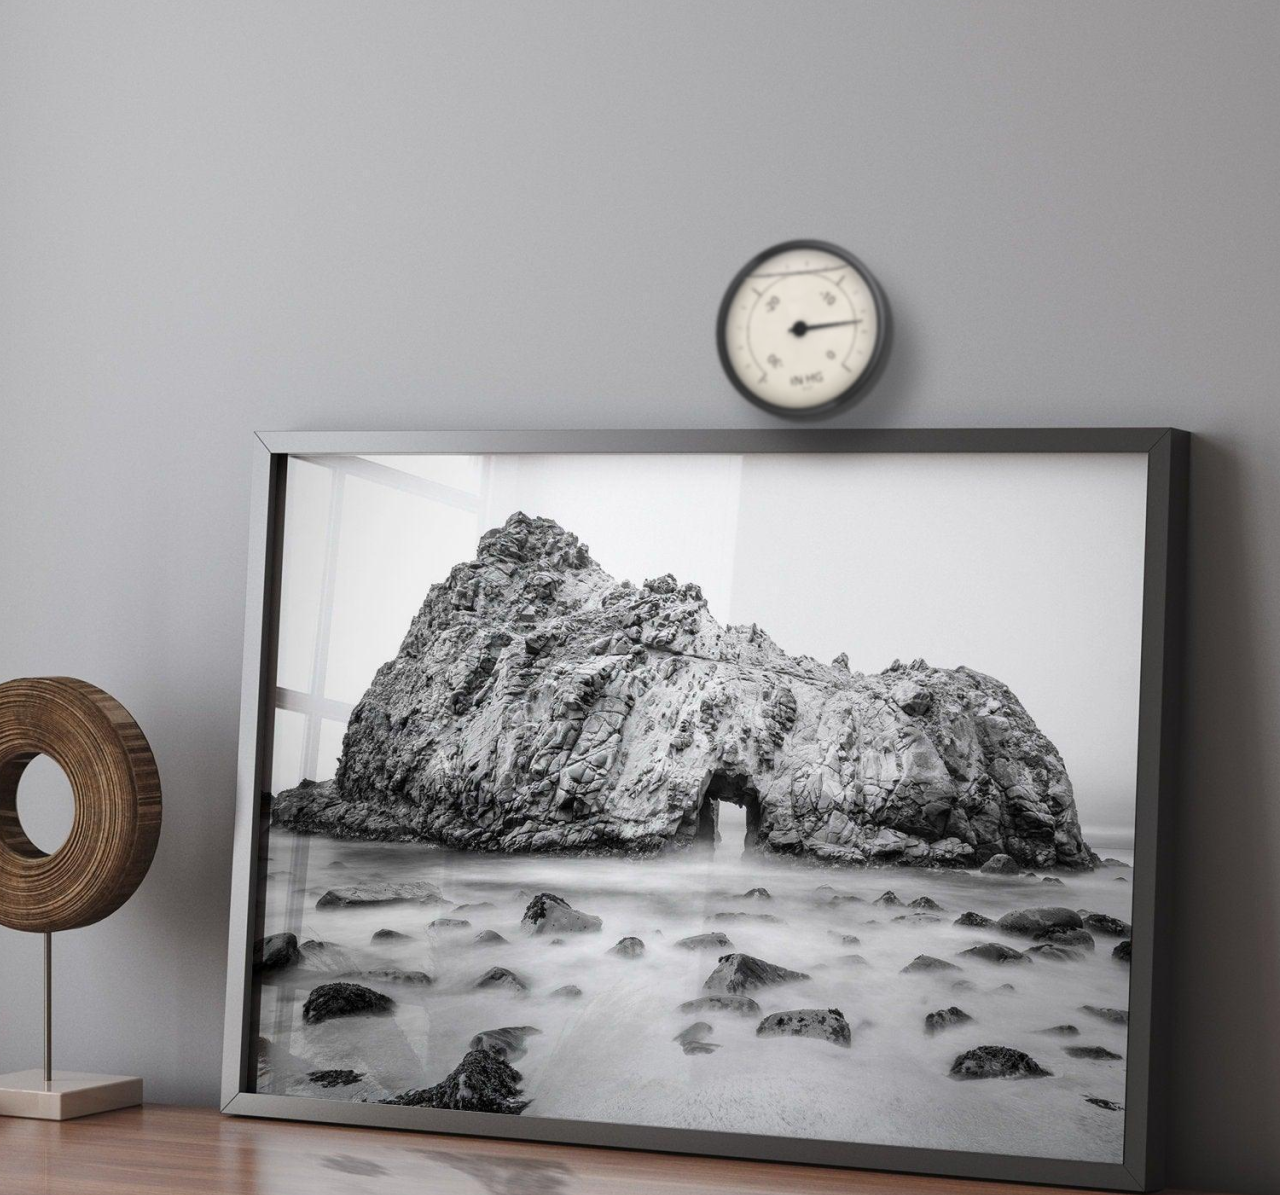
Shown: value=-5 unit=inHg
